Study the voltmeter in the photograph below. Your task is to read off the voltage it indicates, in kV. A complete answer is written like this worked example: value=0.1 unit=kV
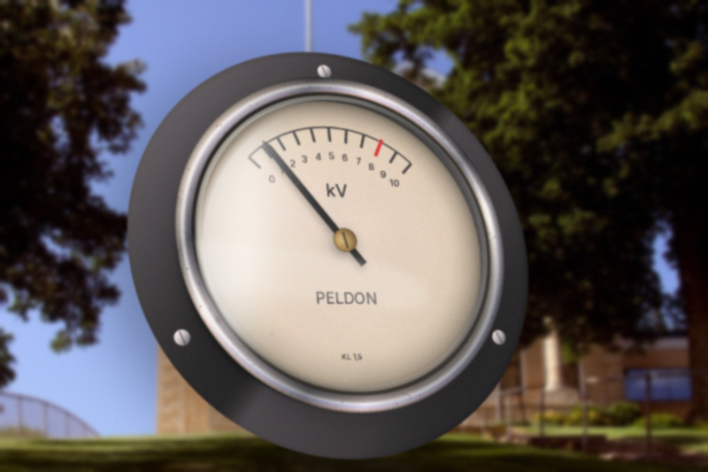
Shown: value=1 unit=kV
